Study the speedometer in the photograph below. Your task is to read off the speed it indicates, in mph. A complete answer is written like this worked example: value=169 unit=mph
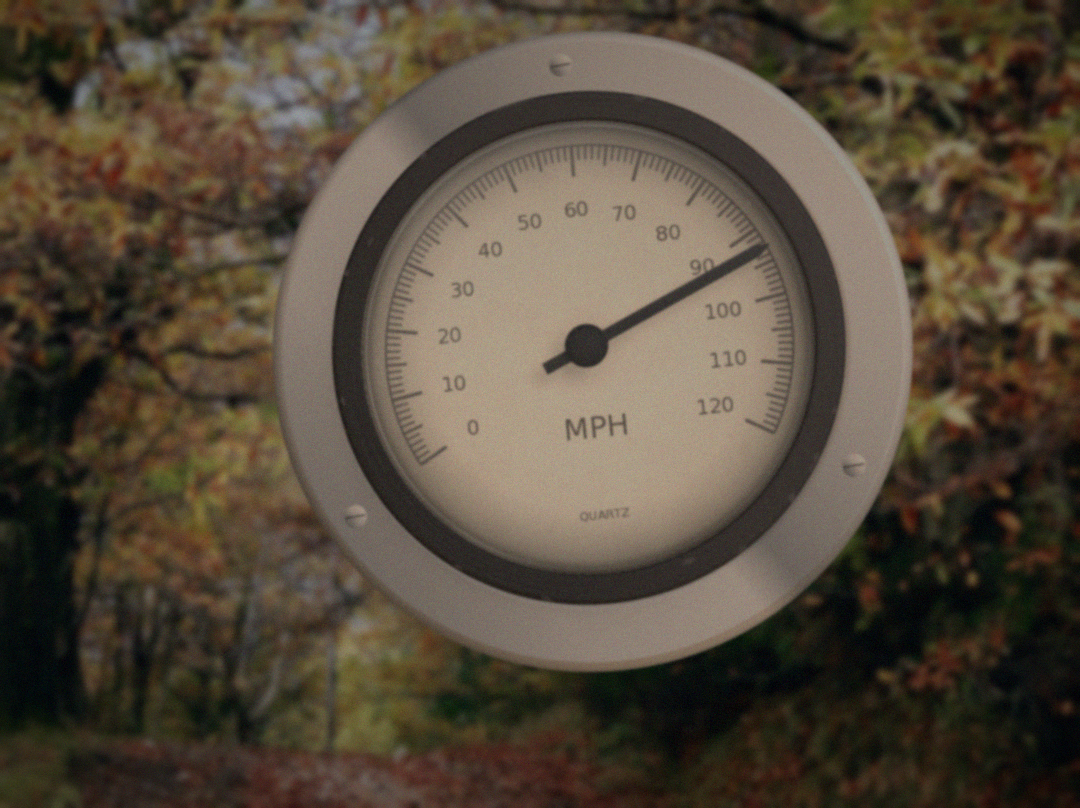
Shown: value=93 unit=mph
